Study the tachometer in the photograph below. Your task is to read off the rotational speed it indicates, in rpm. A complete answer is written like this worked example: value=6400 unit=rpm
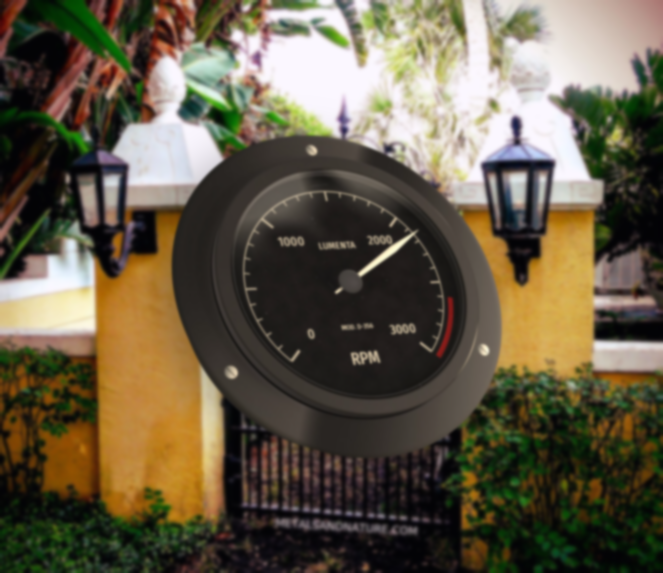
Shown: value=2150 unit=rpm
